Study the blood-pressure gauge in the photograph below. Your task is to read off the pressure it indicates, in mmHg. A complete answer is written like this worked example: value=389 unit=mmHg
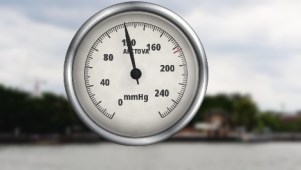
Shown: value=120 unit=mmHg
